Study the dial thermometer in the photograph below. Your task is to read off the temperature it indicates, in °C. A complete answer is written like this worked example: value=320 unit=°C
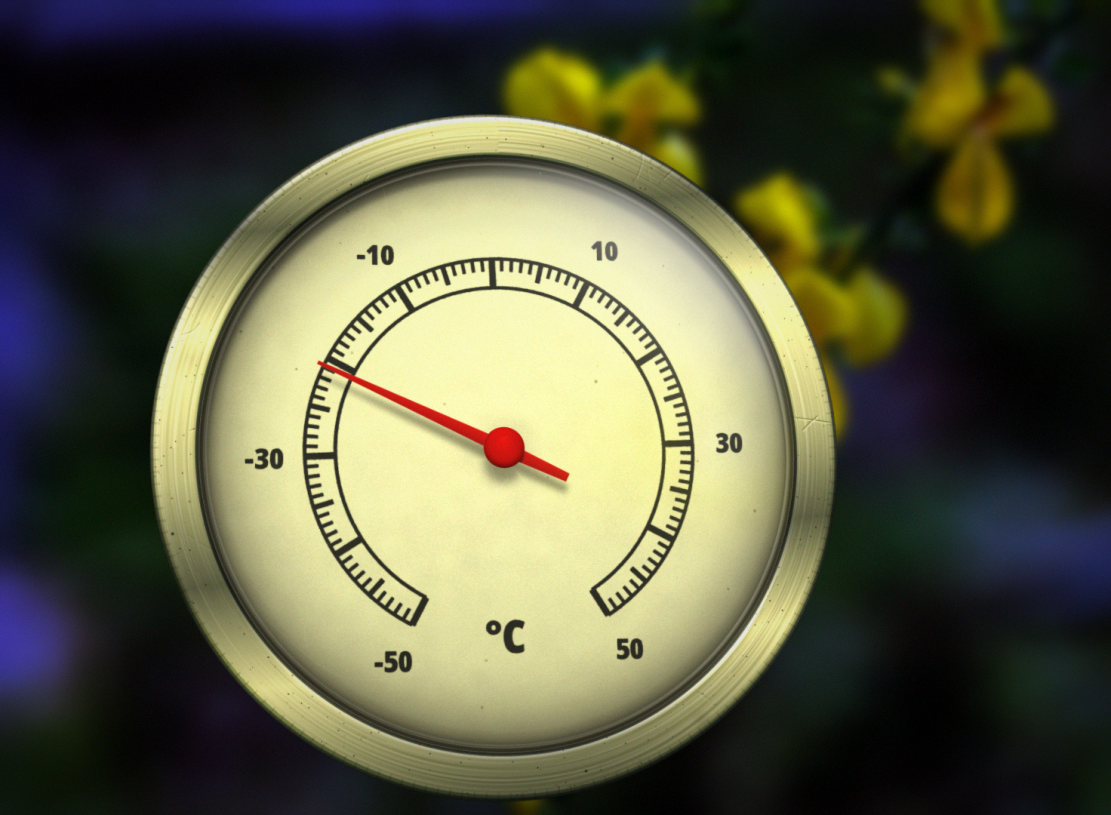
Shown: value=-21 unit=°C
